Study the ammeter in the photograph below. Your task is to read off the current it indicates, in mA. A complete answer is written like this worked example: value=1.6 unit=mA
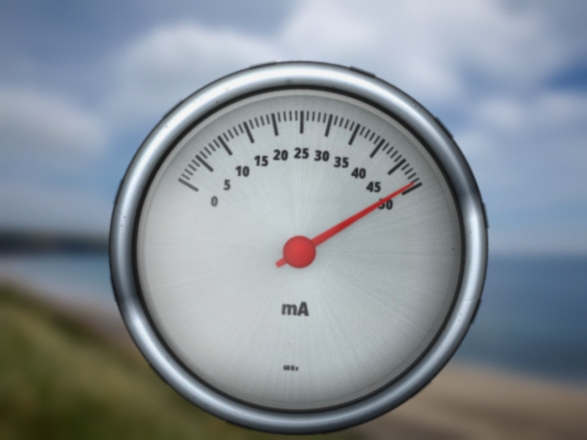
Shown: value=49 unit=mA
